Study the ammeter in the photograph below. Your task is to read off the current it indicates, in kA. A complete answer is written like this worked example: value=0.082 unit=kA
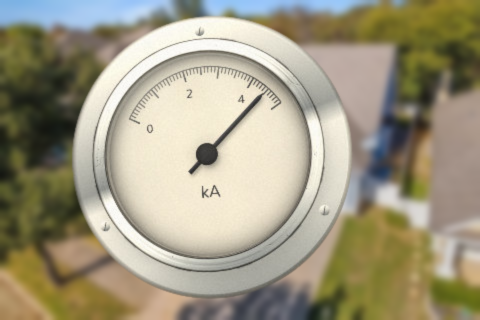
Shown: value=4.5 unit=kA
